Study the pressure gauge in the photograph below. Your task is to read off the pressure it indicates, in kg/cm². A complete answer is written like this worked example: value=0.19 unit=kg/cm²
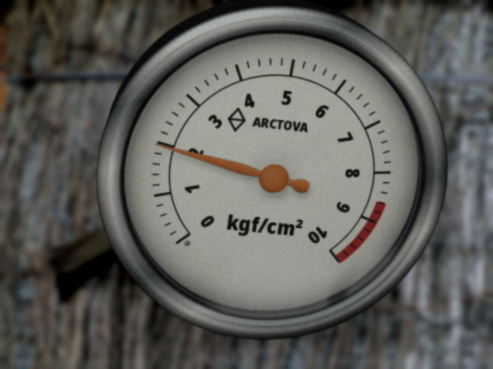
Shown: value=2 unit=kg/cm²
